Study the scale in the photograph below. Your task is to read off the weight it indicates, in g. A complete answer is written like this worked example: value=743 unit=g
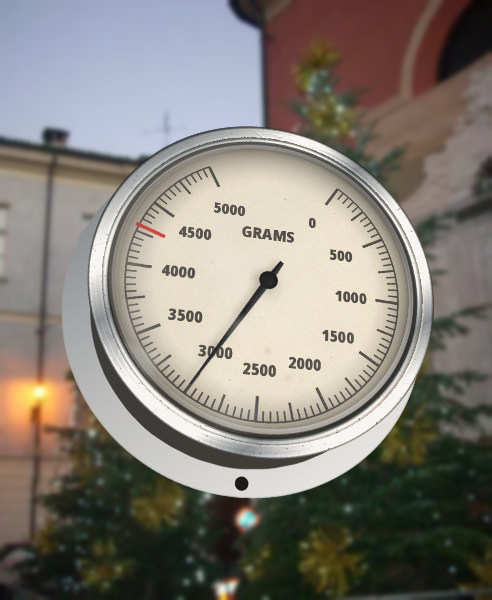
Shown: value=3000 unit=g
